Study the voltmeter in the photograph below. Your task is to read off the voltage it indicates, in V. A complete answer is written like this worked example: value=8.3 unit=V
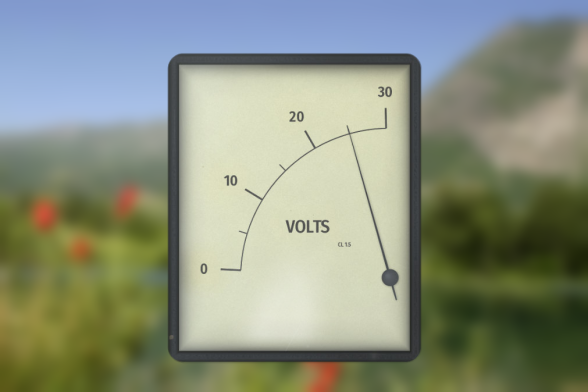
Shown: value=25 unit=V
